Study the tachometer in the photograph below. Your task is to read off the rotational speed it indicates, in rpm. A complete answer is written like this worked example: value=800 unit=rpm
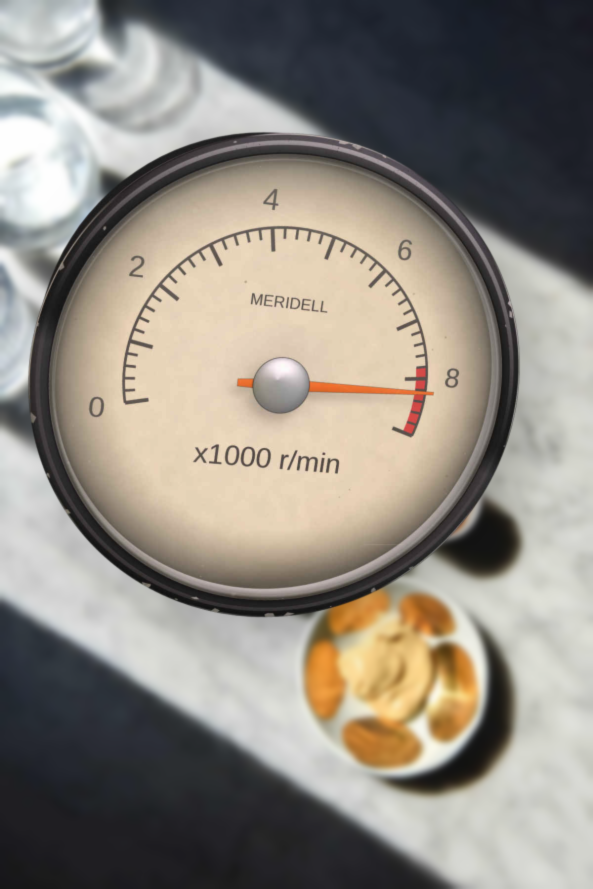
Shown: value=8200 unit=rpm
